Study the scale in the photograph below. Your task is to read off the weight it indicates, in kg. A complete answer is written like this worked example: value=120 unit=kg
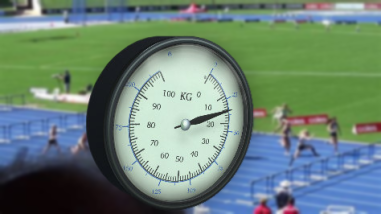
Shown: value=15 unit=kg
